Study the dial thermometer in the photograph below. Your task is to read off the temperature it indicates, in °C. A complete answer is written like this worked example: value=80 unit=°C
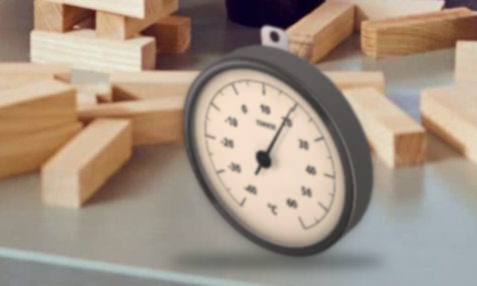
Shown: value=20 unit=°C
